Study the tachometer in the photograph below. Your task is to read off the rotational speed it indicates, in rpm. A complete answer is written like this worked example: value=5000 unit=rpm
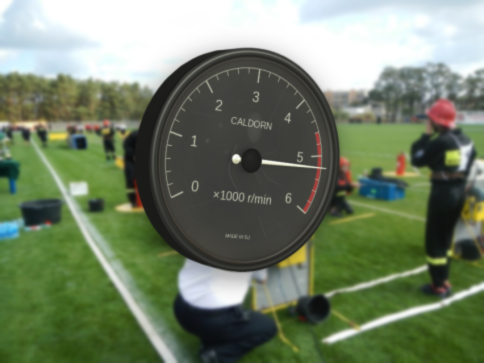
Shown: value=5200 unit=rpm
